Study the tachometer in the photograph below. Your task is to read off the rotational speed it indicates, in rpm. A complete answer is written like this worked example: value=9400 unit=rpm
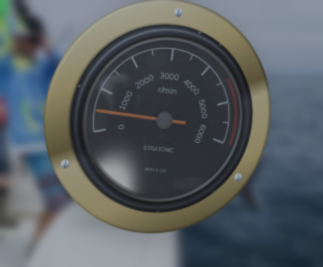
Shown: value=500 unit=rpm
